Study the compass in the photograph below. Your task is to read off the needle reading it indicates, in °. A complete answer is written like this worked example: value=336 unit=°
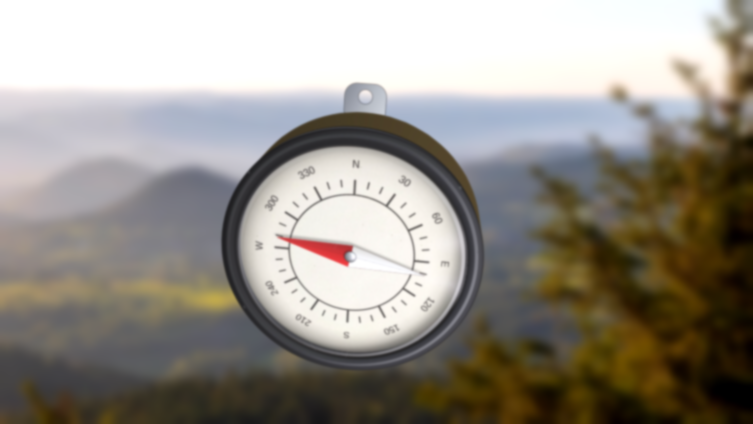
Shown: value=280 unit=°
